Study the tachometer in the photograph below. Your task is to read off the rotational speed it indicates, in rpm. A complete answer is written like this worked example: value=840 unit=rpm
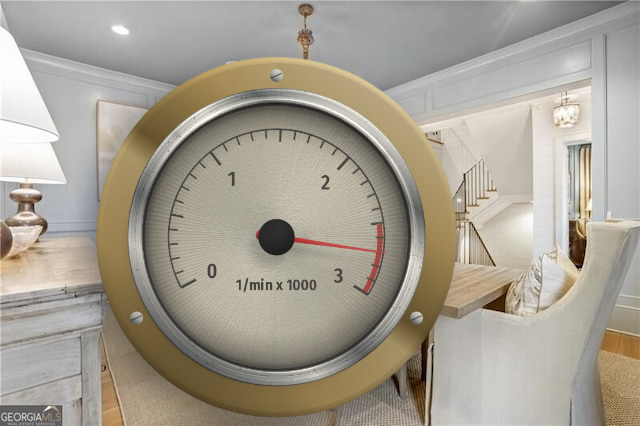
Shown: value=2700 unit=rpm
